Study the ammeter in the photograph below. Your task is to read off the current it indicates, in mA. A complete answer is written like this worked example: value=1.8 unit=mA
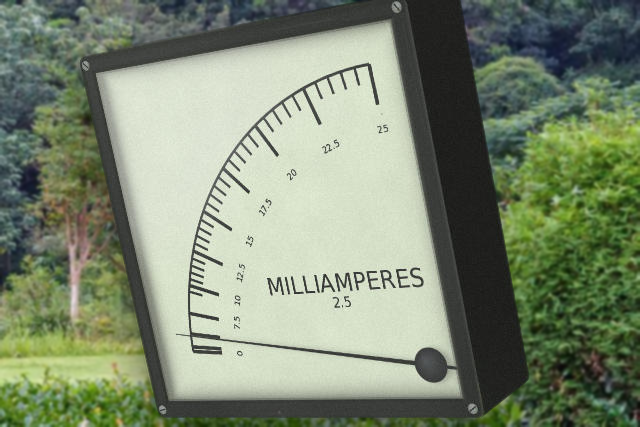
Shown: value=5 unit=mA
